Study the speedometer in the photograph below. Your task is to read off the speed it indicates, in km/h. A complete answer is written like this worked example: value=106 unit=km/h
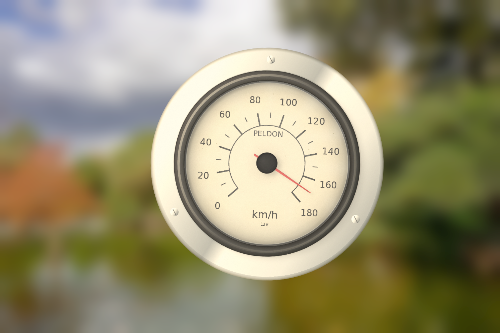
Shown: value=170 unit=km/h
